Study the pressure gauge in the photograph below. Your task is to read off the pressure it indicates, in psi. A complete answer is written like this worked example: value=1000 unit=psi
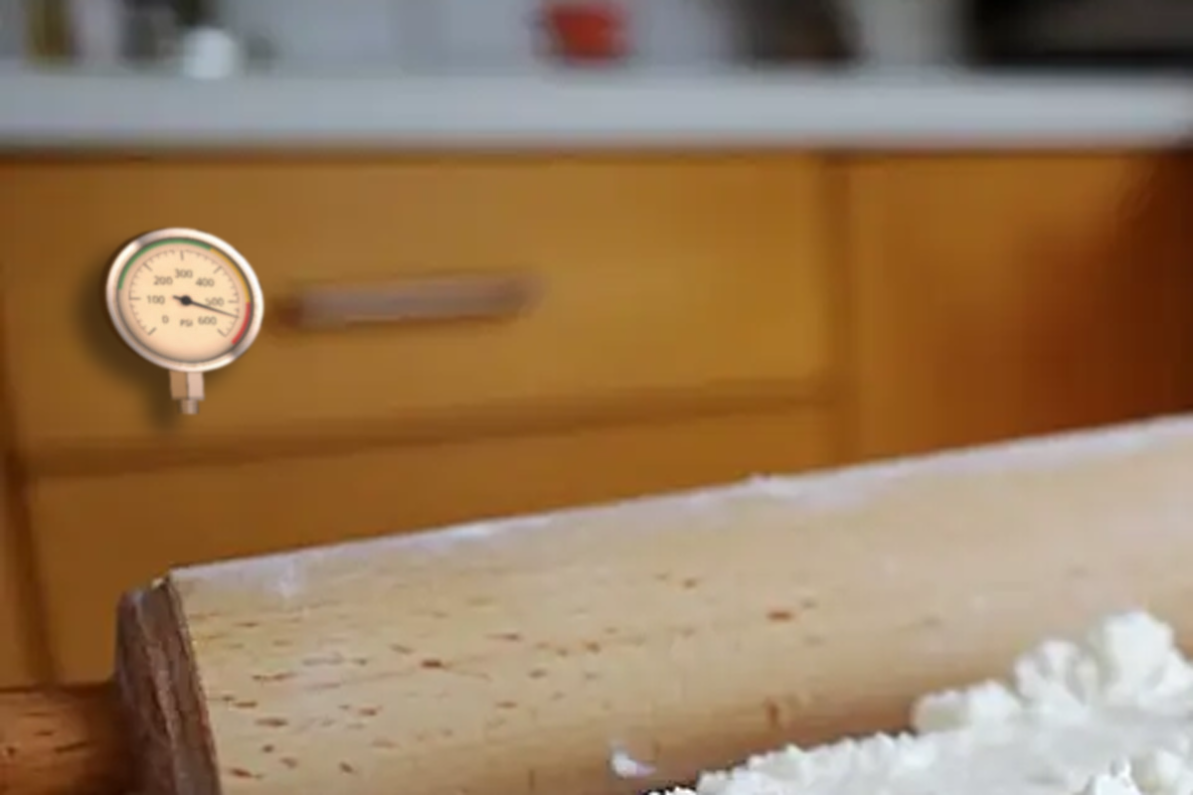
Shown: value=540 unit=psi
